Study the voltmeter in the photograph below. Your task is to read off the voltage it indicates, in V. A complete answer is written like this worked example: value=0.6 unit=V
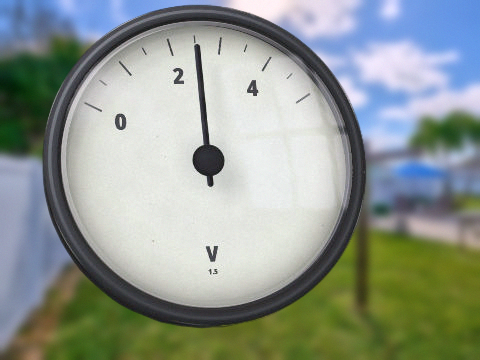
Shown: value=2.5 unit=V
